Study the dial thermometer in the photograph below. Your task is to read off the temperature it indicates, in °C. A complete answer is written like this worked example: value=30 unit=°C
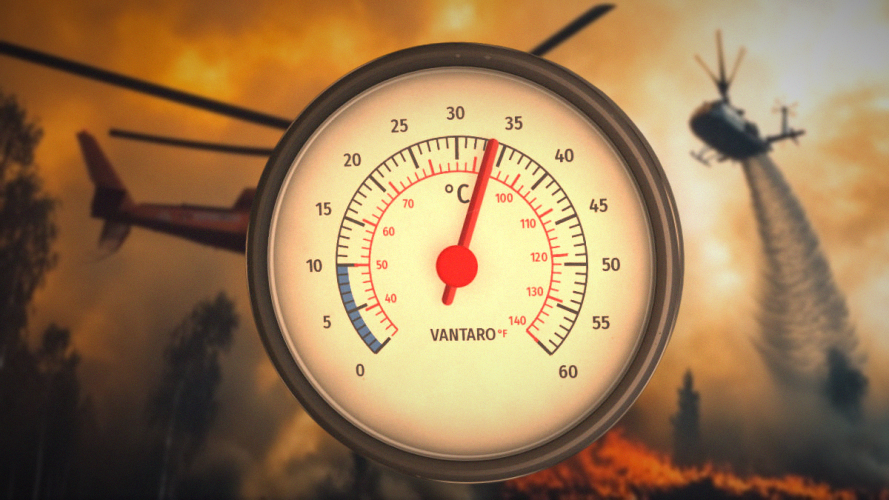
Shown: value=34 unit=°C
